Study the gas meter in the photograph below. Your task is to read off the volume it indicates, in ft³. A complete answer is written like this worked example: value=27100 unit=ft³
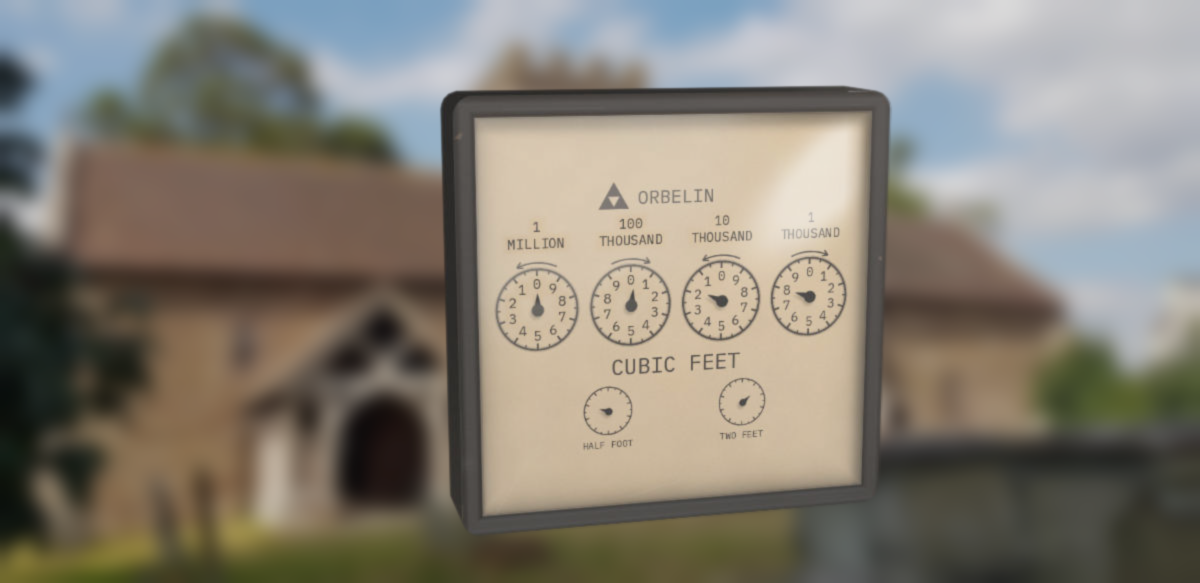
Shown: value=1800 unit=ft³
